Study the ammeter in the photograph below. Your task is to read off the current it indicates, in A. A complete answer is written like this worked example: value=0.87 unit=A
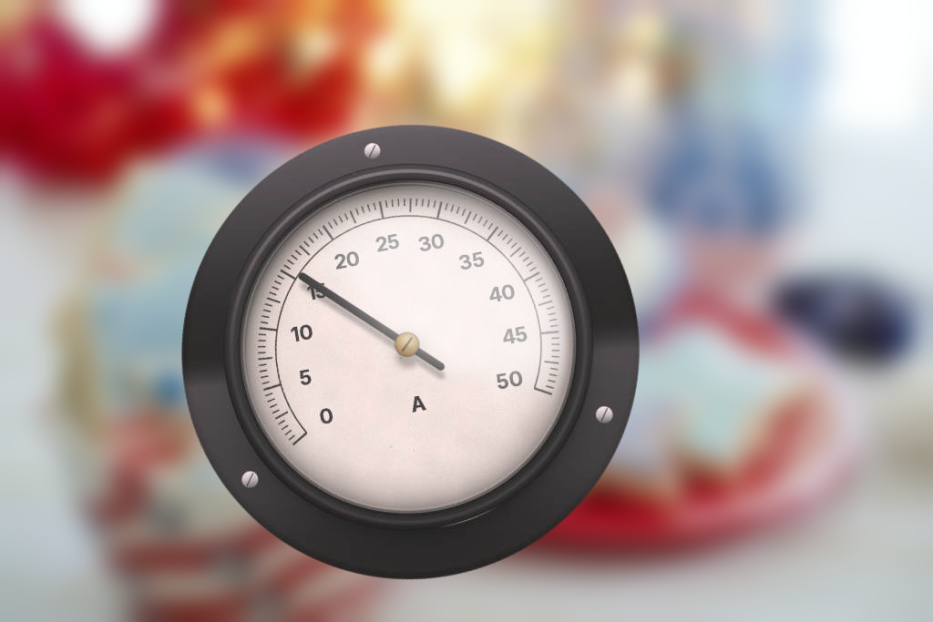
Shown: value=15.5 unit=A
